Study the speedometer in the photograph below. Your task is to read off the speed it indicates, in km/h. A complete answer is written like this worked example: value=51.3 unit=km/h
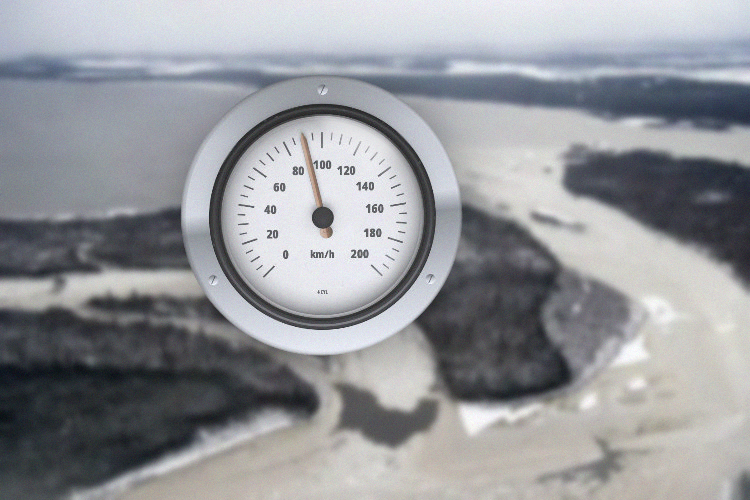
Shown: value=90 unit=km/h
